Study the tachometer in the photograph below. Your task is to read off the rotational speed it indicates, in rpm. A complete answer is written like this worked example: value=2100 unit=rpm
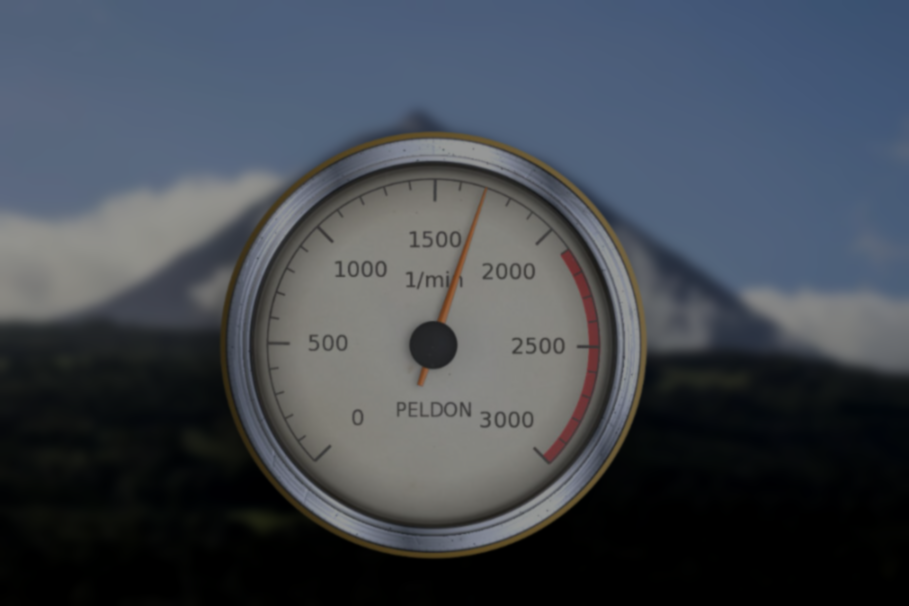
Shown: value=1700 unit=rpm
